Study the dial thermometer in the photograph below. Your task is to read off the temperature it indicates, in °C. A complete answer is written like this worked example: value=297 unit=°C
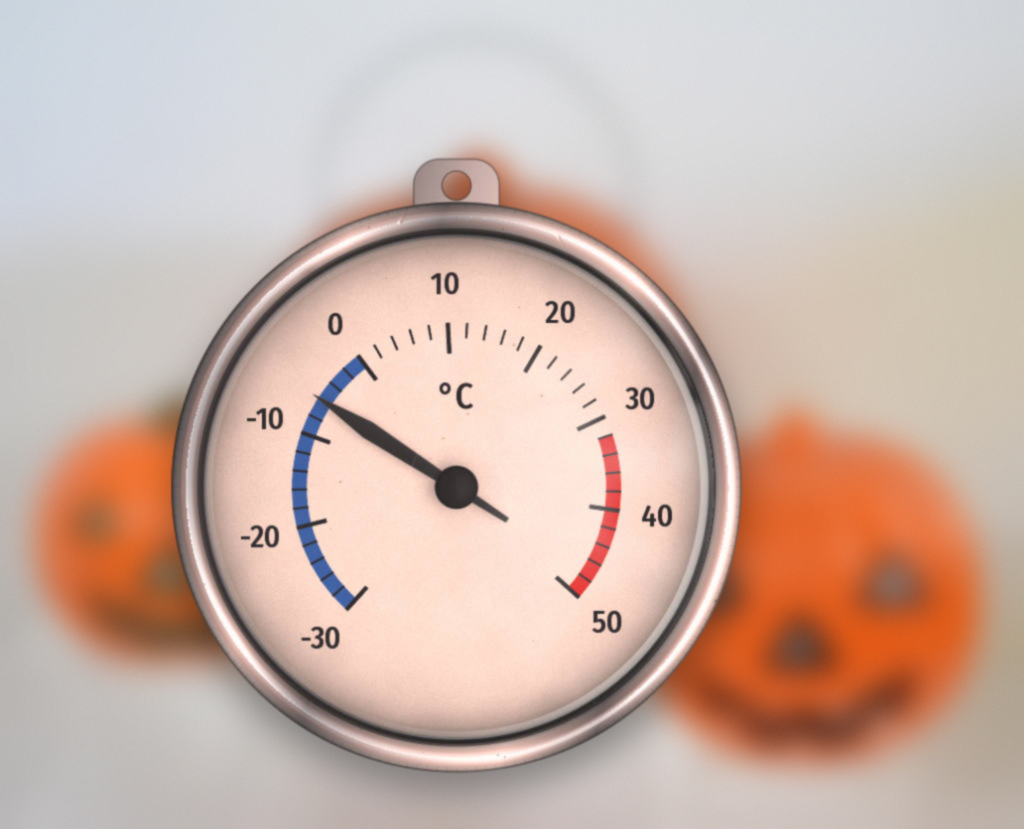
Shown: value=-6 unit=°C
